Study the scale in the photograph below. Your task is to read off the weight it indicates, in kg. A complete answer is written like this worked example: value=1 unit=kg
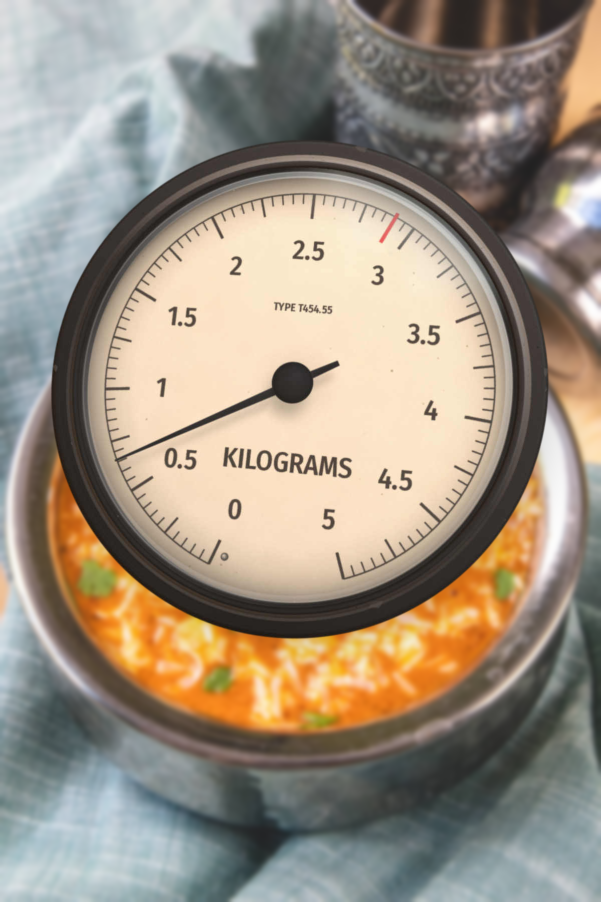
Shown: value=0.65 unit=kg
